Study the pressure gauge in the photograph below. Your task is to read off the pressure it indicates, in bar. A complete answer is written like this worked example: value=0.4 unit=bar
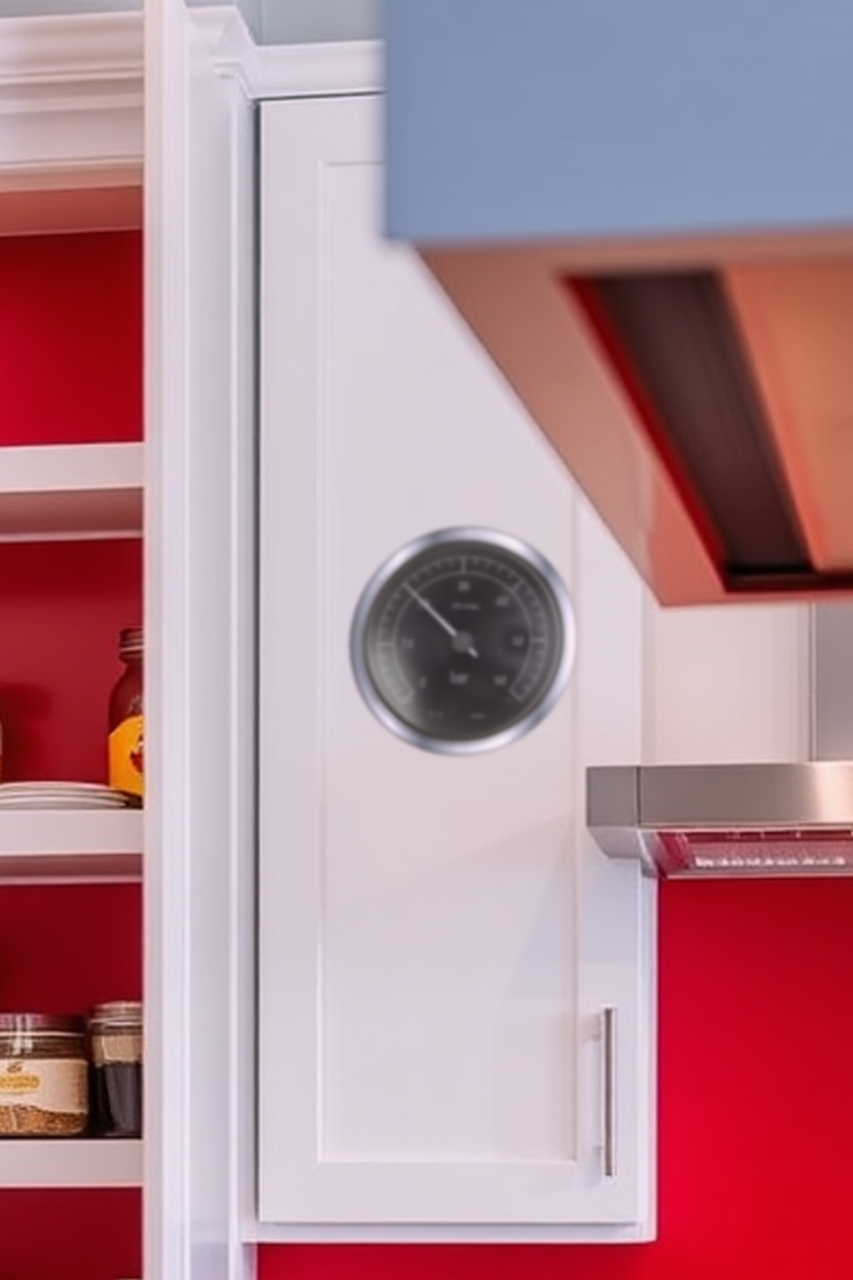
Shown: value=20 unit=bar
